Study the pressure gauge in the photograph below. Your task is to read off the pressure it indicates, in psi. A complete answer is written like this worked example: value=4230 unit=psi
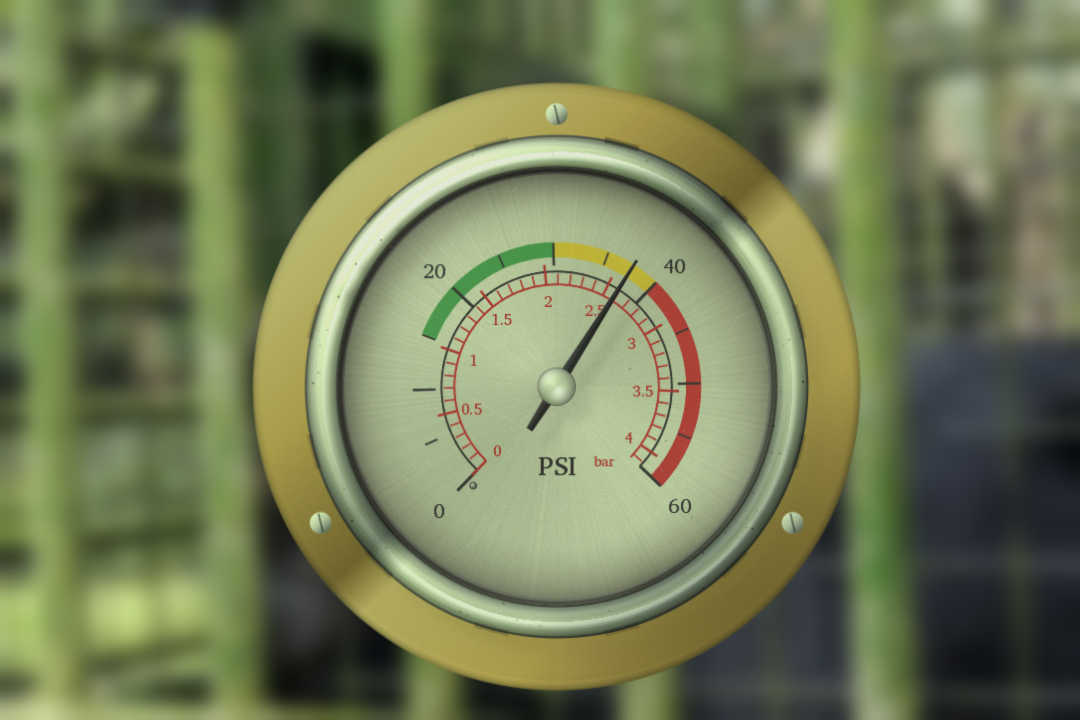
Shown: value=37.5 unit=psi
